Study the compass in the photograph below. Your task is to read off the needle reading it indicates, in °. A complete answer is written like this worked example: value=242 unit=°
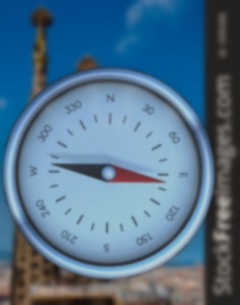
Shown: value=97.5 unit=°
